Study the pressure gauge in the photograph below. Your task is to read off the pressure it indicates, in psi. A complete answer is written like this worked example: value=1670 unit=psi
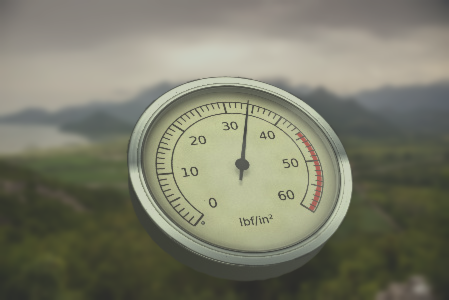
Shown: value=34 unit=psi
